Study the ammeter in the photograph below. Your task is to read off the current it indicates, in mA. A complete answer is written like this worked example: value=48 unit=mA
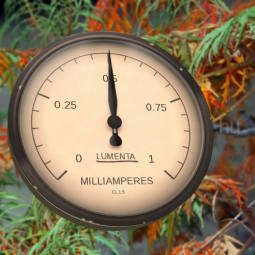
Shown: value=0.5 unit=mA
